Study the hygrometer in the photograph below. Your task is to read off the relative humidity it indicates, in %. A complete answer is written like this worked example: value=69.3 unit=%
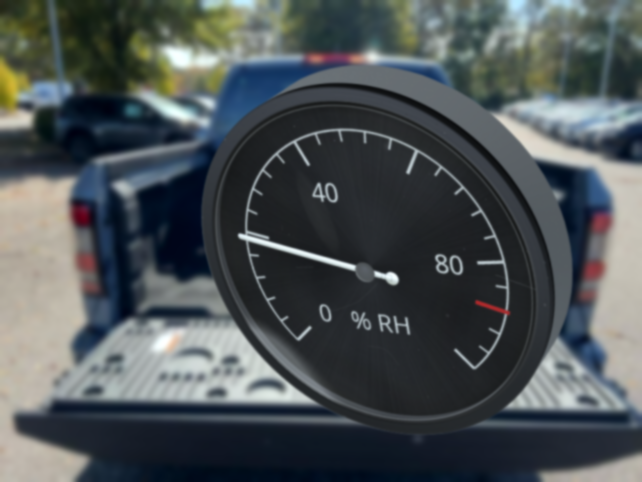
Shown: value=20 unit=%
